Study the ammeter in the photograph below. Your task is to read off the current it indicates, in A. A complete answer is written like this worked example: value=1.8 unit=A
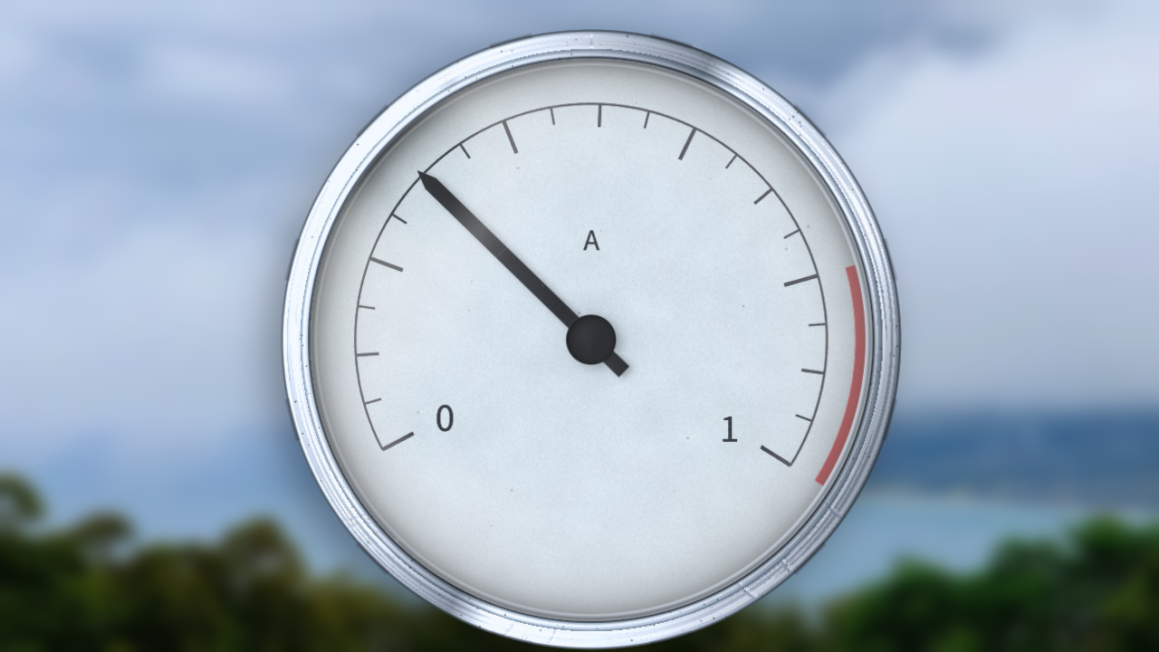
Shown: value=0.3 unit=A
